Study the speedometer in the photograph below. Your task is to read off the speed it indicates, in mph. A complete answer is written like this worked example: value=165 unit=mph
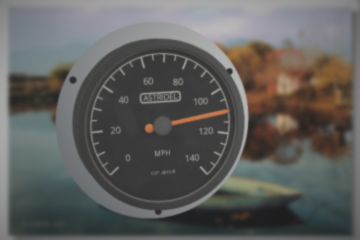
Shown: value=110 unit=mph
